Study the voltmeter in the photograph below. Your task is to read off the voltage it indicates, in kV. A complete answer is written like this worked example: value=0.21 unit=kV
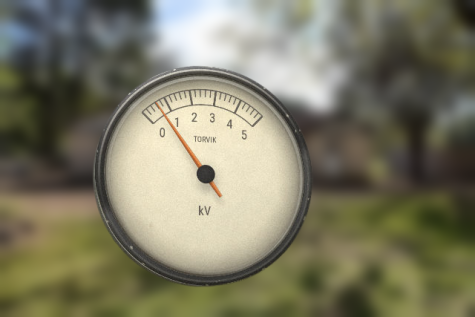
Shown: value=0.6 unit=kV
